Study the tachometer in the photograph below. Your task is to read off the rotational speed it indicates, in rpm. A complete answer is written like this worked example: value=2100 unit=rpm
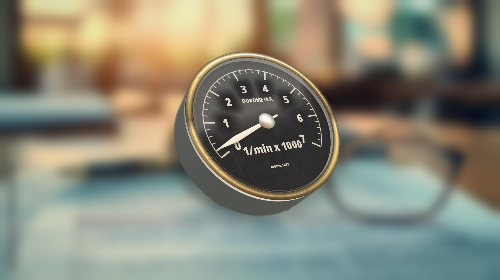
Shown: value=200 unit=rpm
